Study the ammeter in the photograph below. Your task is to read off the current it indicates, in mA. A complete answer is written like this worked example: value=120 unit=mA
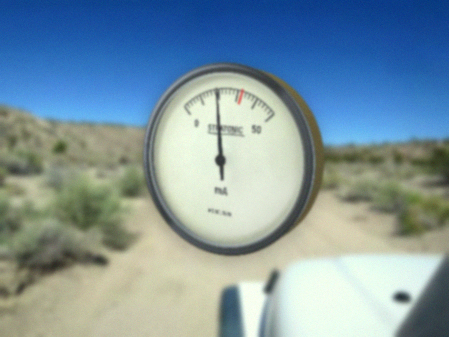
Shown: value=20 unit=mA
